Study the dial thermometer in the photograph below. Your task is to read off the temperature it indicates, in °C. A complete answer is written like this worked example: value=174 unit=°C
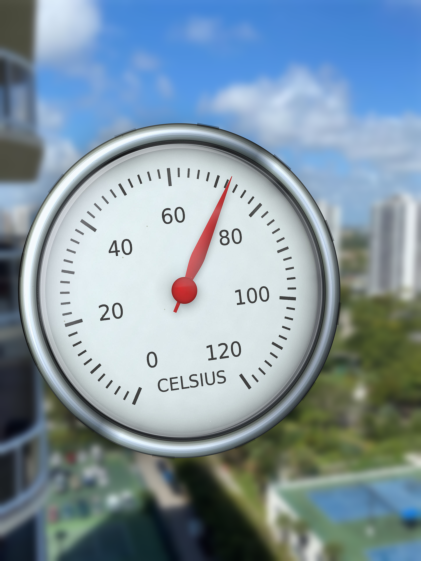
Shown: value=72 unit=°C
